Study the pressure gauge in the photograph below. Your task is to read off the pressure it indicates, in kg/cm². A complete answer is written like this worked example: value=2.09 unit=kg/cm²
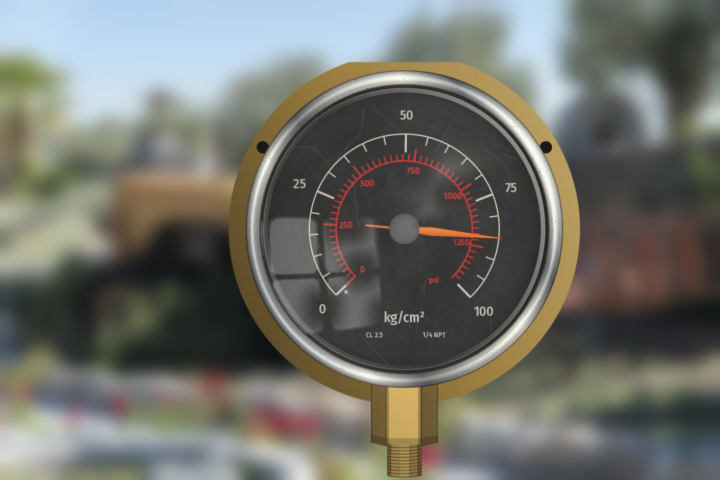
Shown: value=85 unit=kg/cm²
